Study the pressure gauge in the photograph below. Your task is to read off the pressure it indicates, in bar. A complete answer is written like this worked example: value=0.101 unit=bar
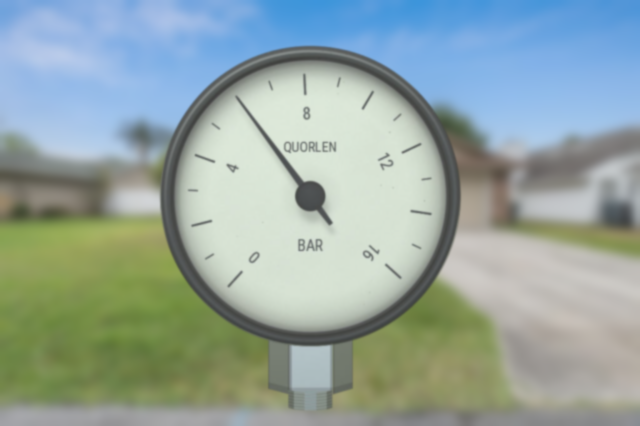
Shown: value=6 unit=bar
